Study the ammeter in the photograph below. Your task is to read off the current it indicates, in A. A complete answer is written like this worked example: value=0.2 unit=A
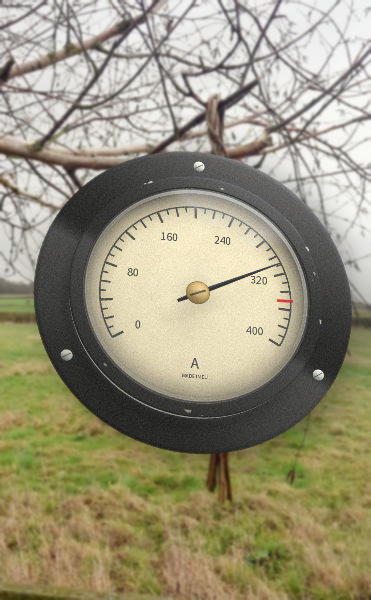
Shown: value=310 unit=A
